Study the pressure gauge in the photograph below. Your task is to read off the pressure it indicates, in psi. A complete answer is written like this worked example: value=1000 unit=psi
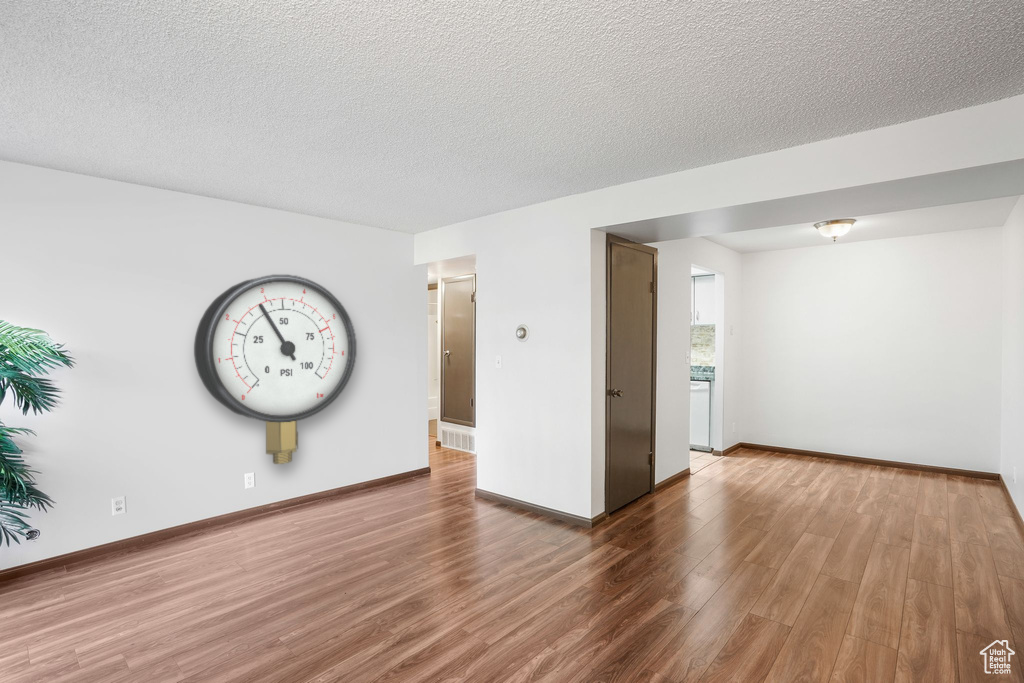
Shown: value=40 unit=psi
